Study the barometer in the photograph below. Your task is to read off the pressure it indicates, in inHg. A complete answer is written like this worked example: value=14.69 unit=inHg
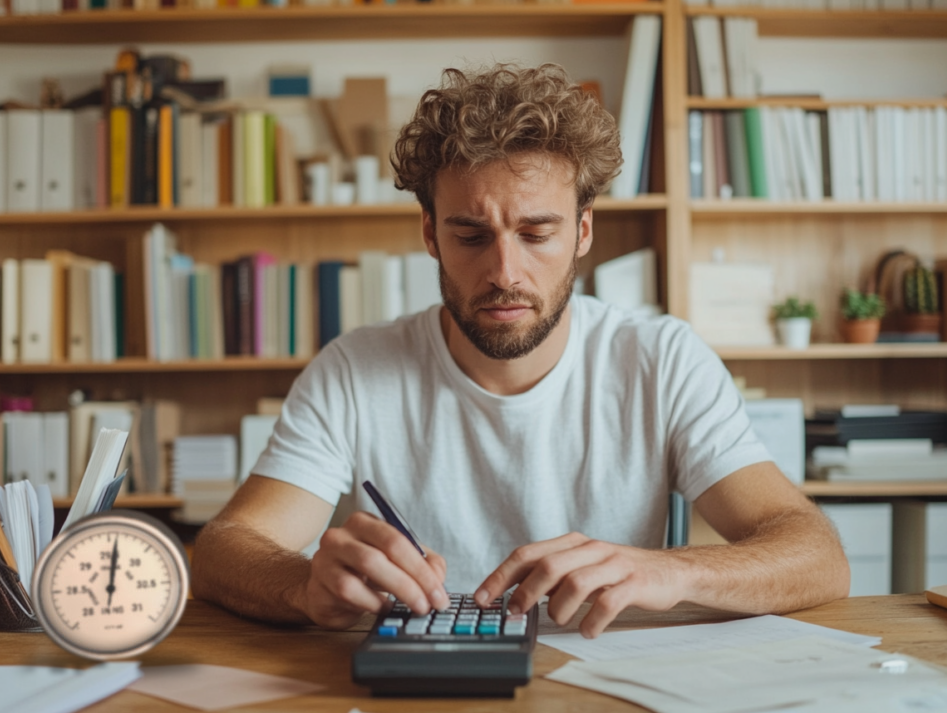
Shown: value=29.6 unit=inHg
